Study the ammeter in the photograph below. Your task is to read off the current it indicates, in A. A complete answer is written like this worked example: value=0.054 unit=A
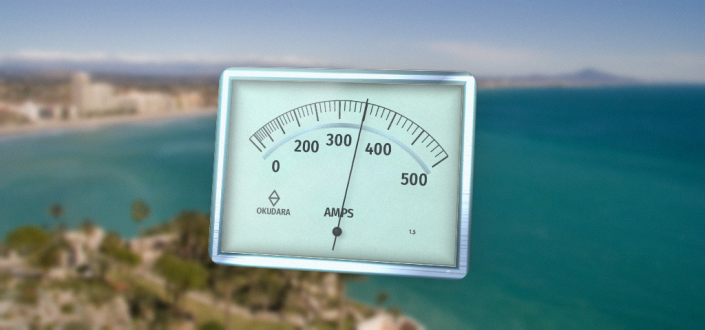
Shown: value=350 unit=A
